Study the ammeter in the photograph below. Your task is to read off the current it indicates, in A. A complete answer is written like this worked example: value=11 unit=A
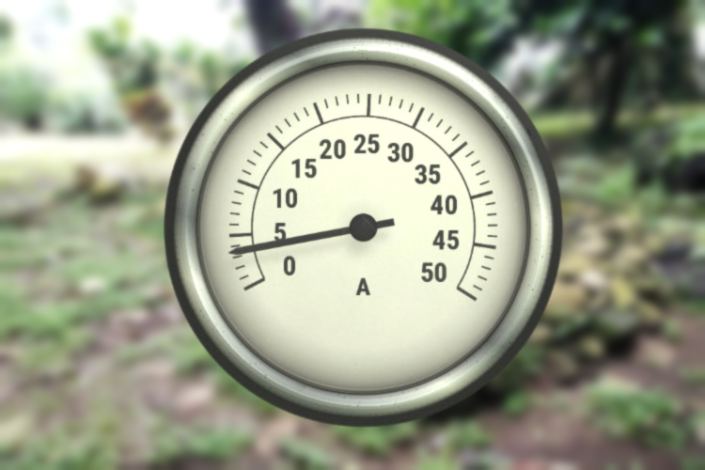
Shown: value=3.5 unit=A
